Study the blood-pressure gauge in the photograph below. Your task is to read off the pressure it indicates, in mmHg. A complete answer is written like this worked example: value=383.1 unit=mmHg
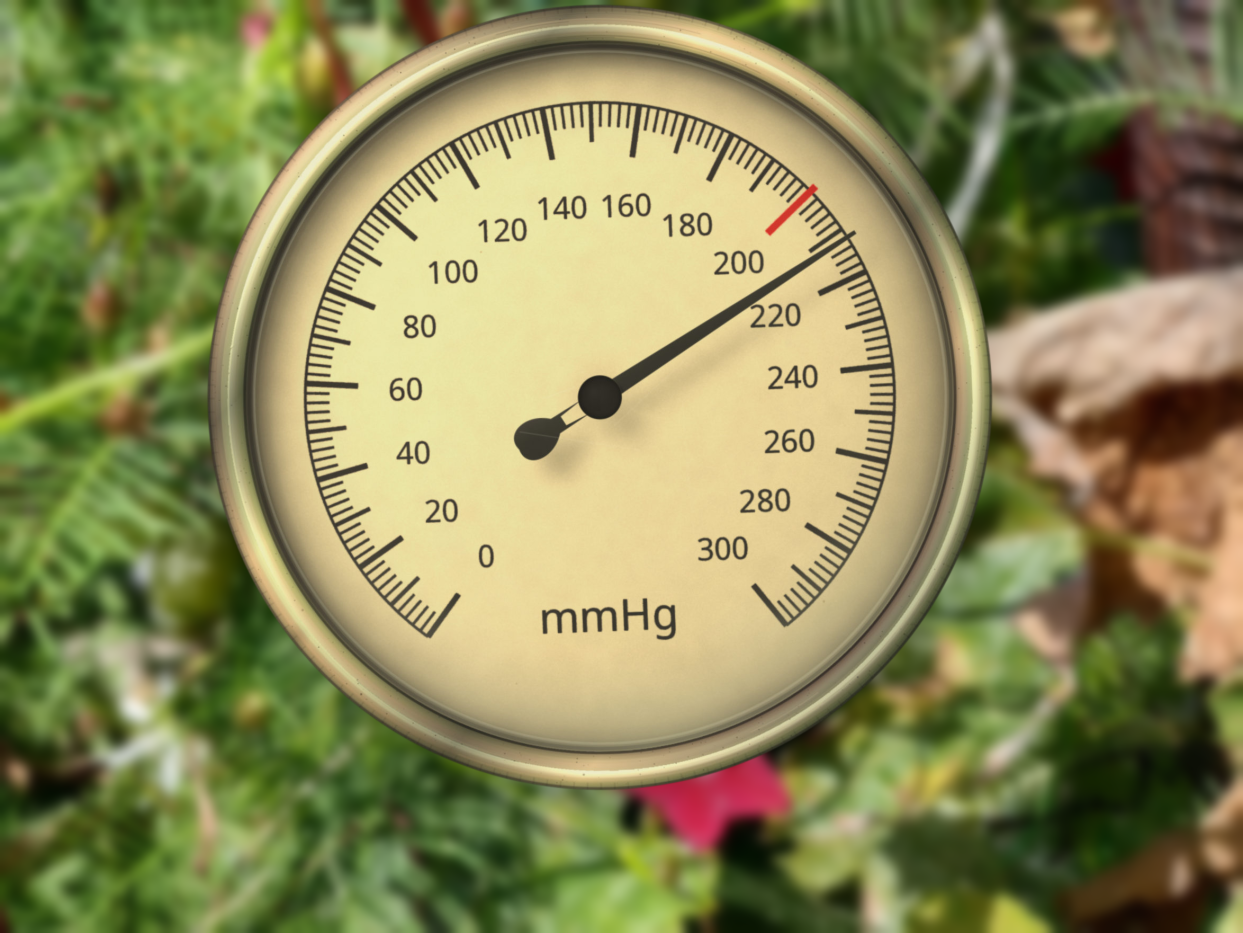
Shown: value=212 unit=mmHg
